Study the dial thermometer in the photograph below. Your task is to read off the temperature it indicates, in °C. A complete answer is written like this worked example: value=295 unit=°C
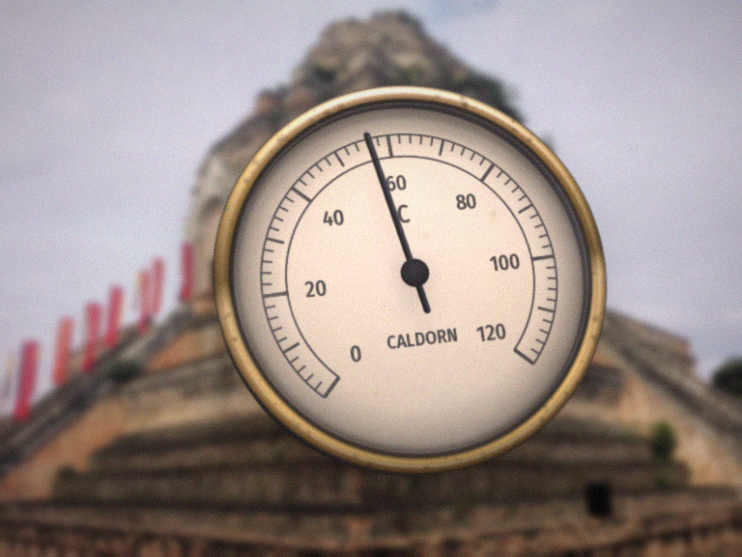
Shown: value=56 unit=°C
